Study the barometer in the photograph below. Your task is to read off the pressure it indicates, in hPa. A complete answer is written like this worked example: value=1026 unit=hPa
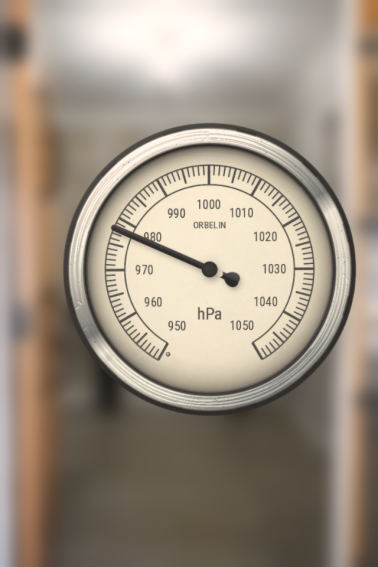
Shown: value=978 unit=hPa
